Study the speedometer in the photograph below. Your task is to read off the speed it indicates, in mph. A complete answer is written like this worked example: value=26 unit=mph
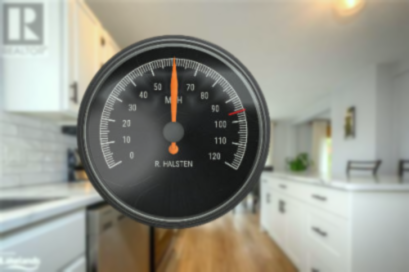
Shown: value=60 unit=mph
